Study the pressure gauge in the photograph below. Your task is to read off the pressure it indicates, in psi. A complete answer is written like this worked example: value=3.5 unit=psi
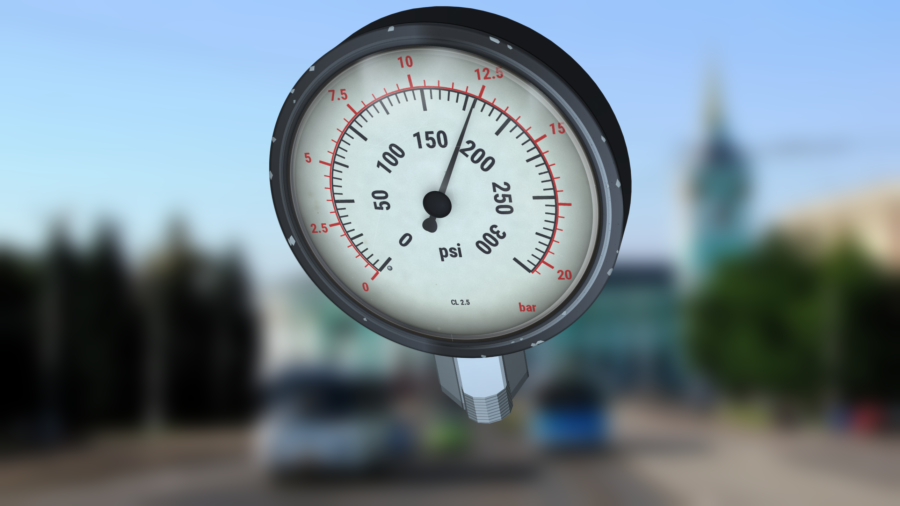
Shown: value=180 unit=psi
